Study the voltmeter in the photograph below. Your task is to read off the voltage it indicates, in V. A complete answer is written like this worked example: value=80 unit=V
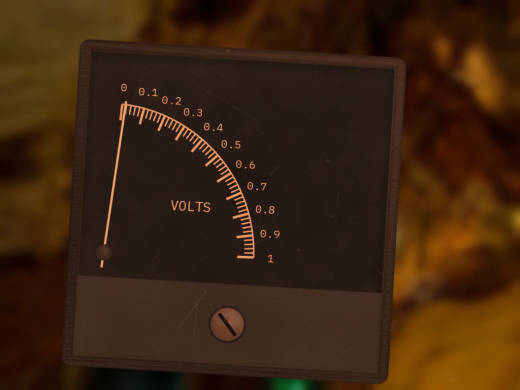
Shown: value=0.02 unit=V
